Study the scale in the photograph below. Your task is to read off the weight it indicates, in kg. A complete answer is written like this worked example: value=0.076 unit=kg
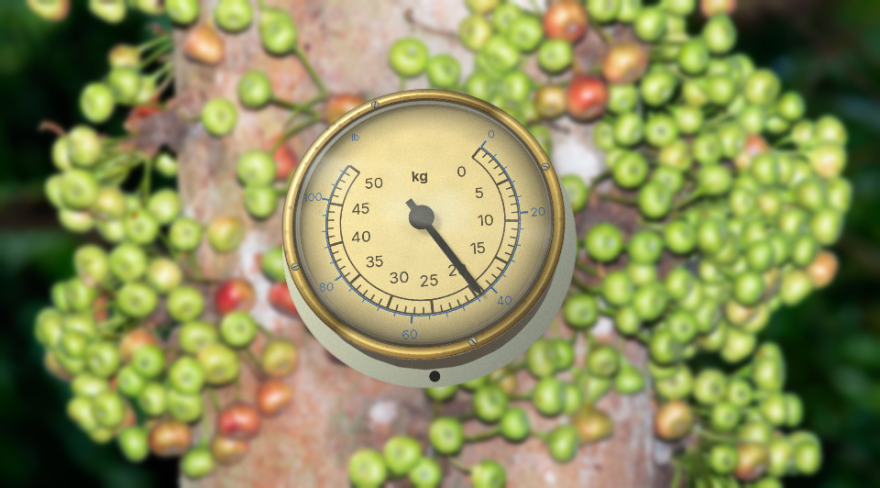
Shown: value=19.5 unit=kg
